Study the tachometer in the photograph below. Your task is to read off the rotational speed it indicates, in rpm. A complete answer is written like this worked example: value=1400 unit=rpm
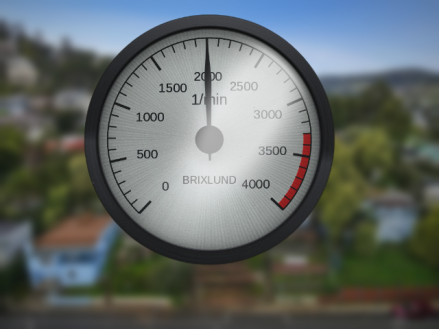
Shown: value=2000 unit=rpm
